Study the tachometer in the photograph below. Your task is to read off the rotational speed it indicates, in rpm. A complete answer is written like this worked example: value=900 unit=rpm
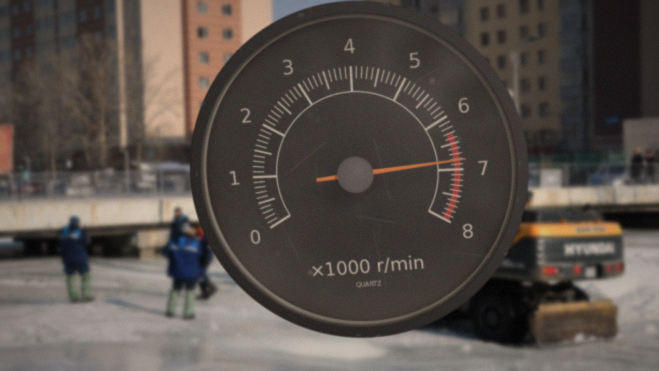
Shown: value=6800 unit=rpm
